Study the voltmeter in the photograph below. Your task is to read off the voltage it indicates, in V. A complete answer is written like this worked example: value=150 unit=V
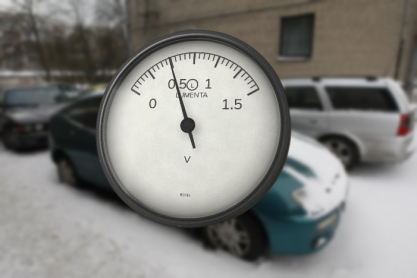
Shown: value=0.5 unit=V
